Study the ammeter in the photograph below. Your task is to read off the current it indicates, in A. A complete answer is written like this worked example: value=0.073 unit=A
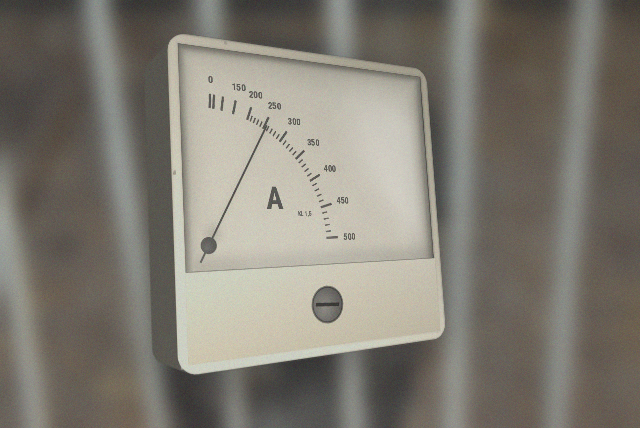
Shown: value=250 unit=A
